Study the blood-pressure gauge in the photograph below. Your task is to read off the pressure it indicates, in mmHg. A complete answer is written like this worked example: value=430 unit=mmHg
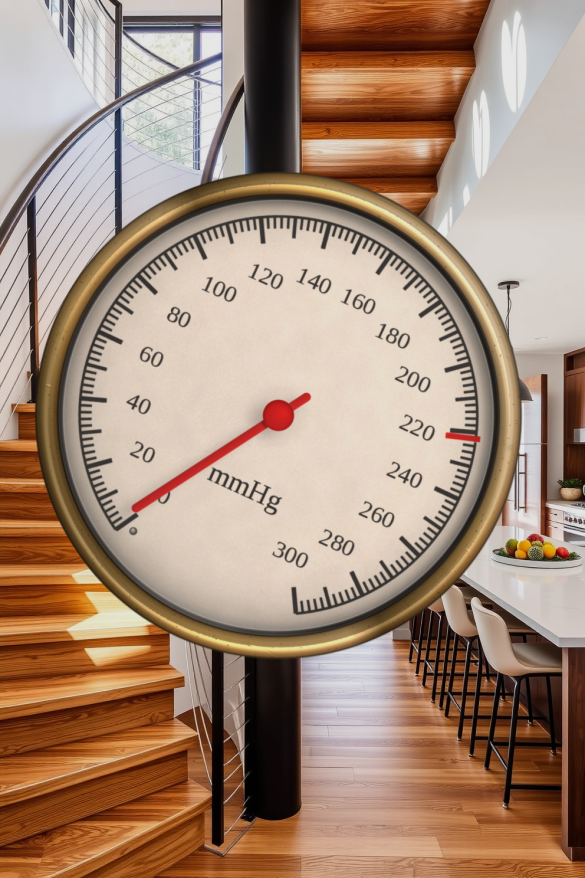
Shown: value=2 unit=mmHg
